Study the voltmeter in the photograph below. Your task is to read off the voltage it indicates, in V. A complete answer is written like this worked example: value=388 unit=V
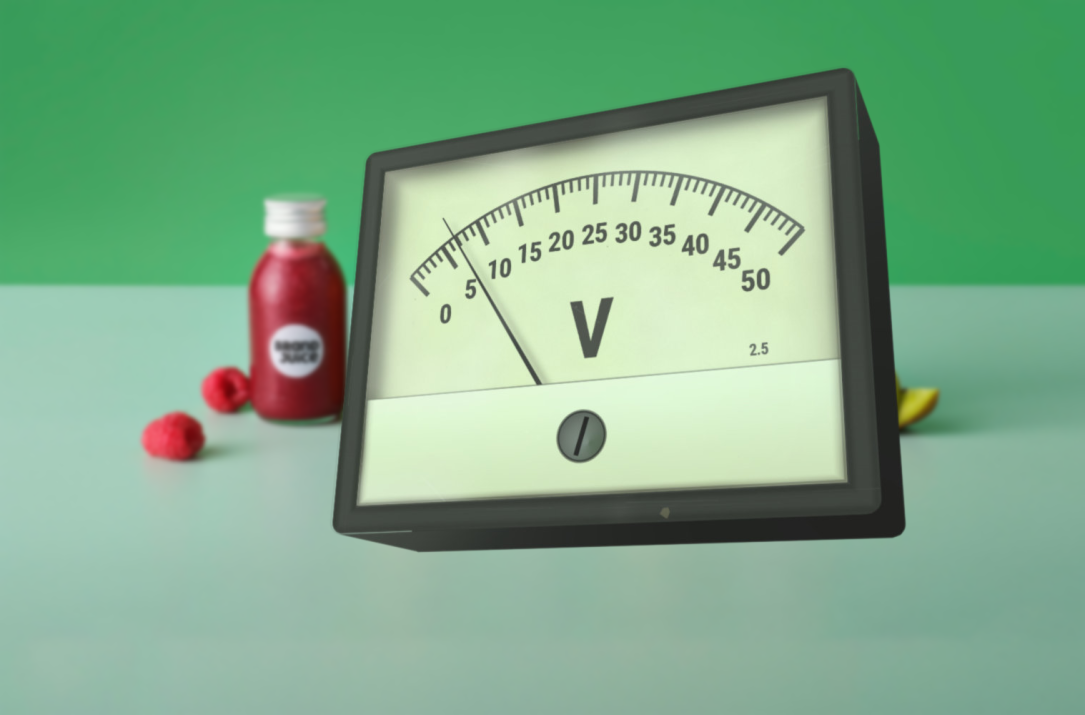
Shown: value=7 unit=V
